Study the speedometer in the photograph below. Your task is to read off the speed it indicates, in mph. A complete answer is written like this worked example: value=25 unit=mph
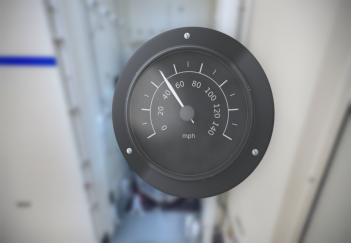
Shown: value=50 unit=mph
